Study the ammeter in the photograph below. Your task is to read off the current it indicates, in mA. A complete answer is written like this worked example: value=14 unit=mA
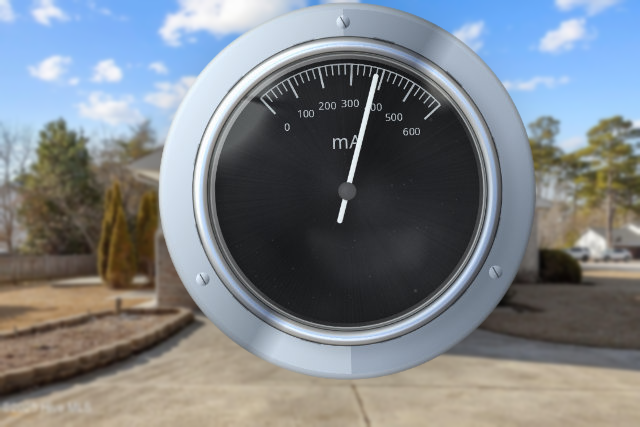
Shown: value=380 unit=mA
